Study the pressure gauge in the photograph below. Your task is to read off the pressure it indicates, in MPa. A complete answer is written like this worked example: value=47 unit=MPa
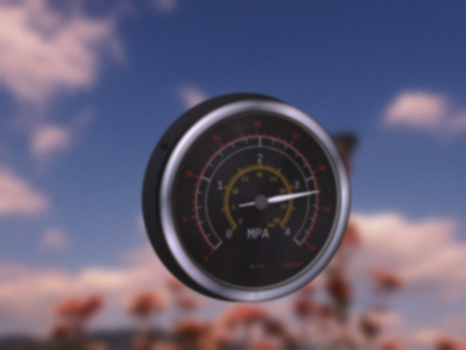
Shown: value=3.2 unit=MPa
